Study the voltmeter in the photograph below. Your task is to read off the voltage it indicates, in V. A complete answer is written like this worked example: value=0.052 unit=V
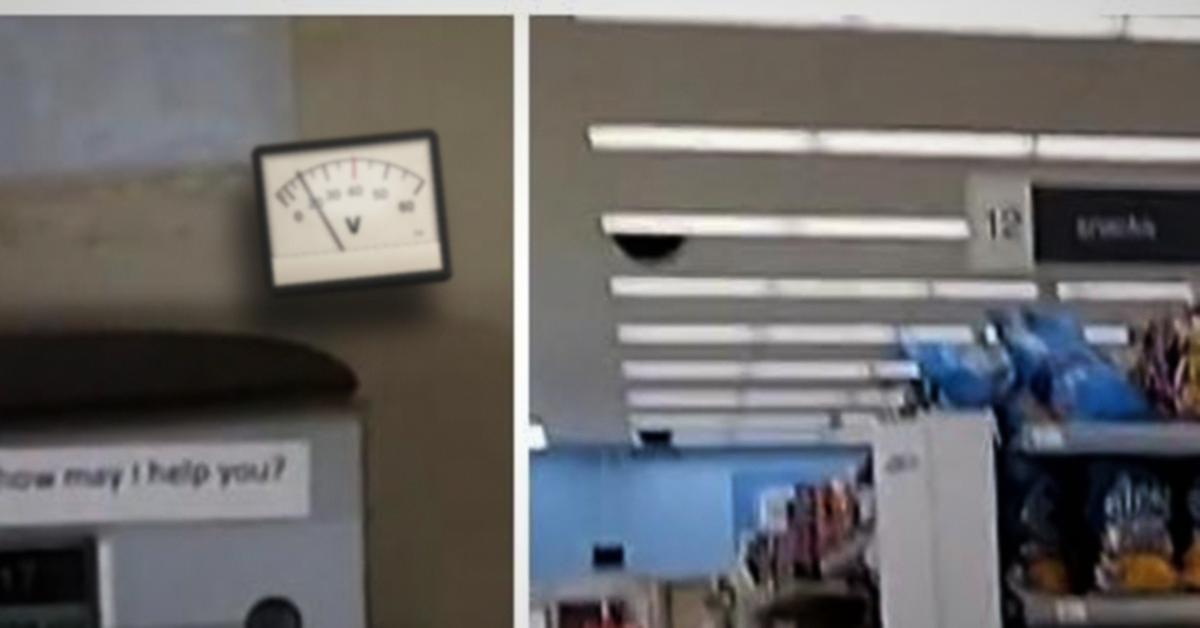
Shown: value=20 unit=V
